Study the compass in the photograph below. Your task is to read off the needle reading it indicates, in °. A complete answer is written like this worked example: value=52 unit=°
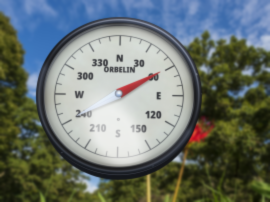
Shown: value=60 unit=°
